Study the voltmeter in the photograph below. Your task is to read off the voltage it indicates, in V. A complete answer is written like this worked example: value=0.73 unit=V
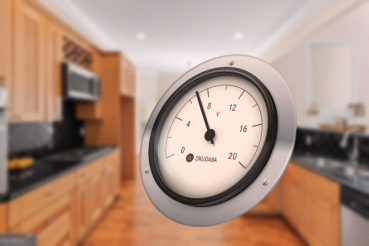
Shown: value=7 unit=V
